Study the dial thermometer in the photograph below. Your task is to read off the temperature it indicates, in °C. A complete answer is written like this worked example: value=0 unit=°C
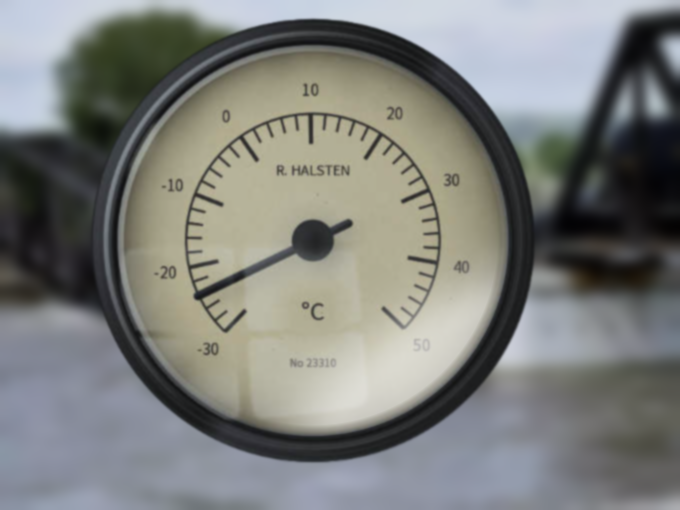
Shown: value=-24 unit=°C
